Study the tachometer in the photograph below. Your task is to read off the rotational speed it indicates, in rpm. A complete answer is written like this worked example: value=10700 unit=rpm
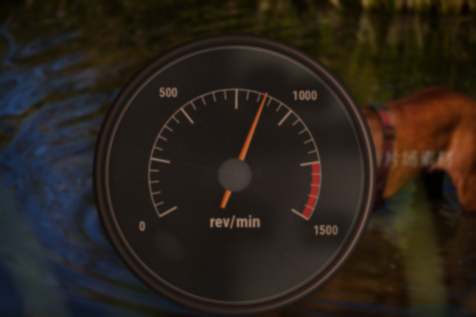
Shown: value=875 unit=rpm
